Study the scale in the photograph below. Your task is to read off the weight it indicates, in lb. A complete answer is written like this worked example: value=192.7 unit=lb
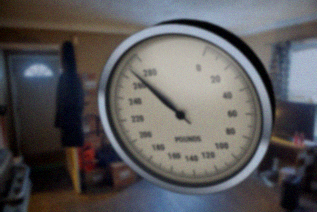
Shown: value=270 unit=lb
